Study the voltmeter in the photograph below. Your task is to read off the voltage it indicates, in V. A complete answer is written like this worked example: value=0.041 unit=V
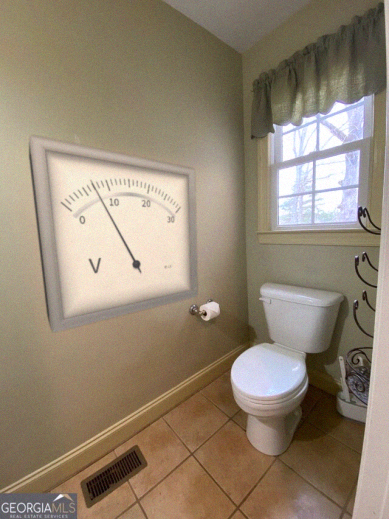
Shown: value=7 unit=V
